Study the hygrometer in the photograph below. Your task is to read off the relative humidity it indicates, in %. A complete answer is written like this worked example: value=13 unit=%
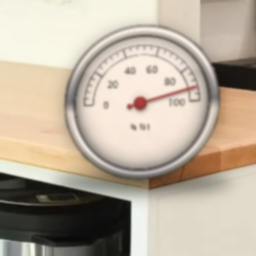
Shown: value=92 unit=%
